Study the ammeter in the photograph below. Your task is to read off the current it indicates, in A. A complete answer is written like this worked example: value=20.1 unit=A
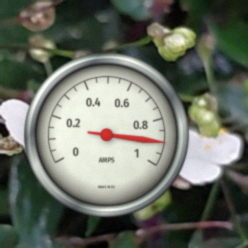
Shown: value=0.9 unit=A
